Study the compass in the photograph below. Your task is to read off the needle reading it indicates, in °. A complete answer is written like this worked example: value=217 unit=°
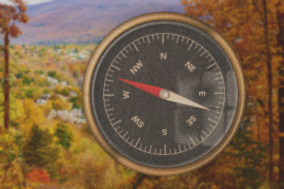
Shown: value=290 unit=°
